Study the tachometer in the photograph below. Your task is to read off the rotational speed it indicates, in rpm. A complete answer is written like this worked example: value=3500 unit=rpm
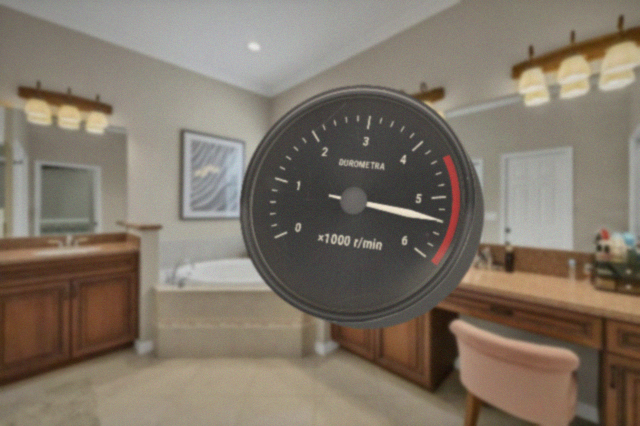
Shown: value=5400 unit=rpm
